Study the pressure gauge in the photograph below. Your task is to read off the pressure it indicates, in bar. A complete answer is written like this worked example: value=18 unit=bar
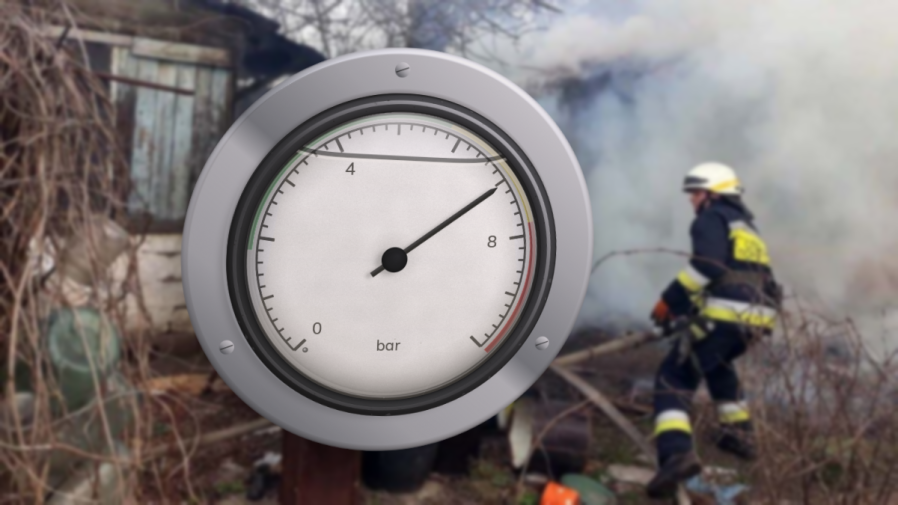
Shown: value=7 unit=bar
